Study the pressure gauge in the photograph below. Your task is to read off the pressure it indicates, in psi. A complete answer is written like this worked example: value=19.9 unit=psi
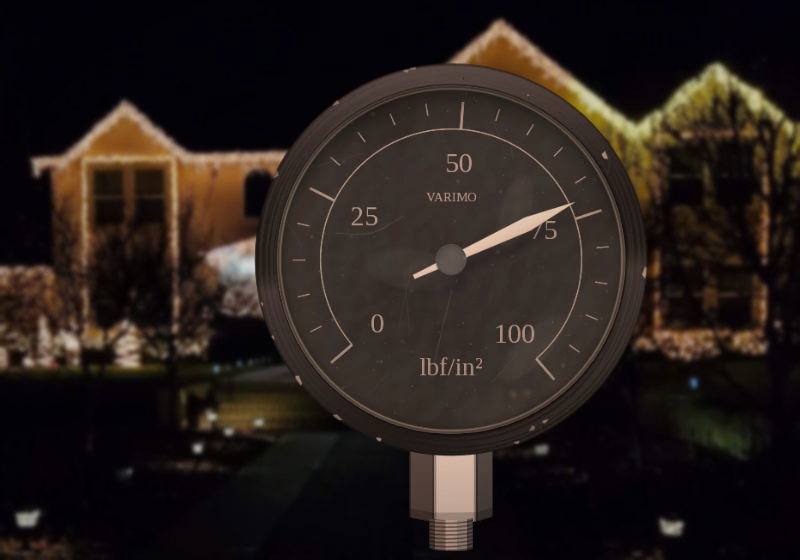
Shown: value=72.5 unit=psi
